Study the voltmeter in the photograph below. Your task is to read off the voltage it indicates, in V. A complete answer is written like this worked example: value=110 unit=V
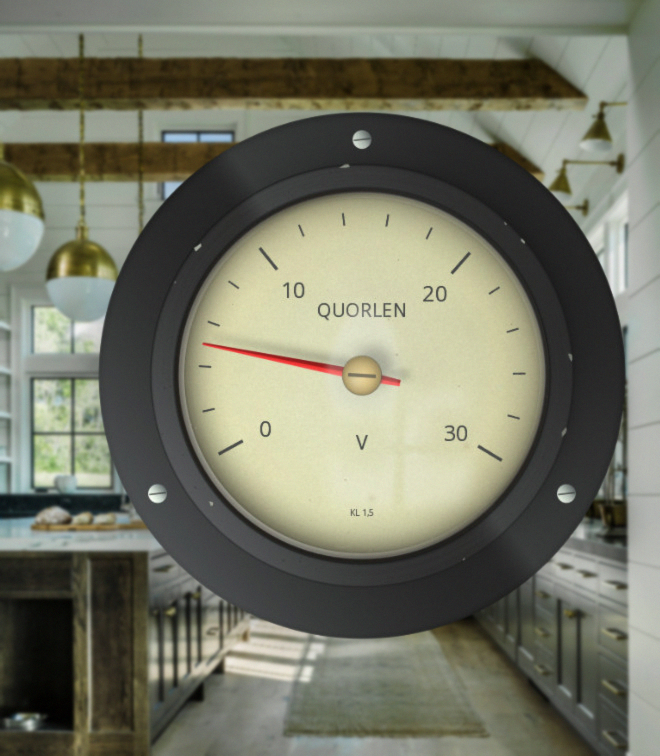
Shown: value=5 unit=V
